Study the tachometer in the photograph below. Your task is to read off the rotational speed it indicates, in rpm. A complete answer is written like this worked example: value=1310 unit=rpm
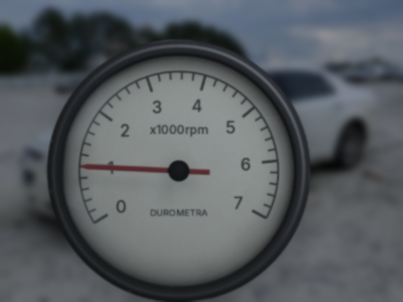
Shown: value=1000 unit=rpm
